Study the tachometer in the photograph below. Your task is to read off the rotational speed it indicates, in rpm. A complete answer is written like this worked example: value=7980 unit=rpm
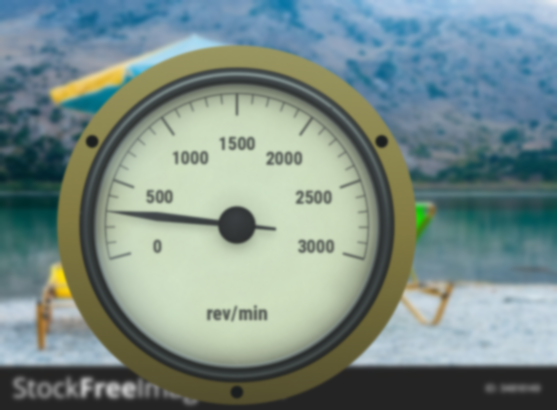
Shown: value=300 unit=rpm
